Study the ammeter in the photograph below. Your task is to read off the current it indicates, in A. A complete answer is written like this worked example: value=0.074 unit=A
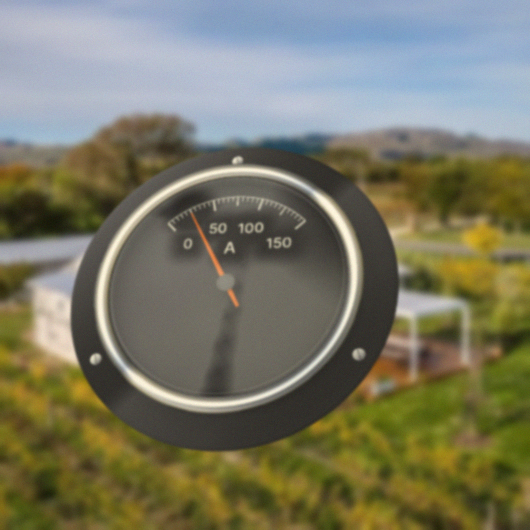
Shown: value=25 unit=A
